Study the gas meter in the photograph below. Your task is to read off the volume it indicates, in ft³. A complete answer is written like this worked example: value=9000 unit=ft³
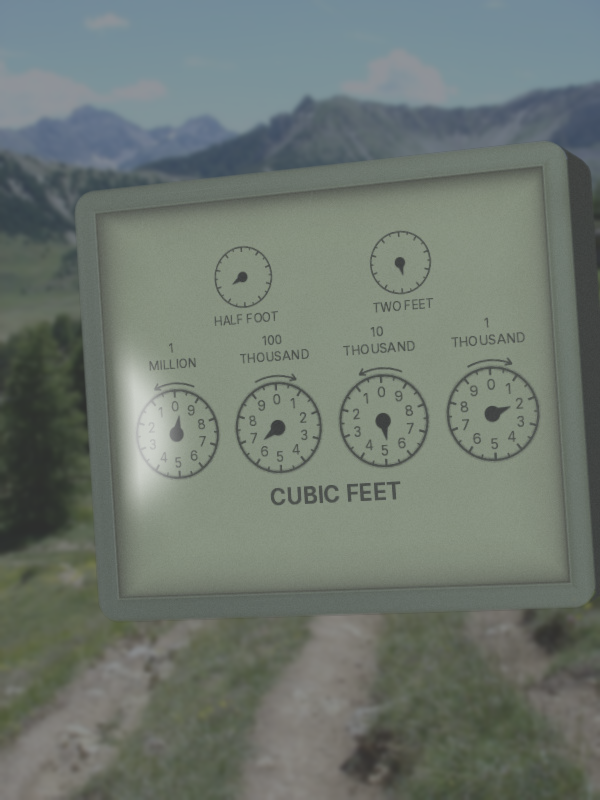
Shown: value=965200 unit=ft³
